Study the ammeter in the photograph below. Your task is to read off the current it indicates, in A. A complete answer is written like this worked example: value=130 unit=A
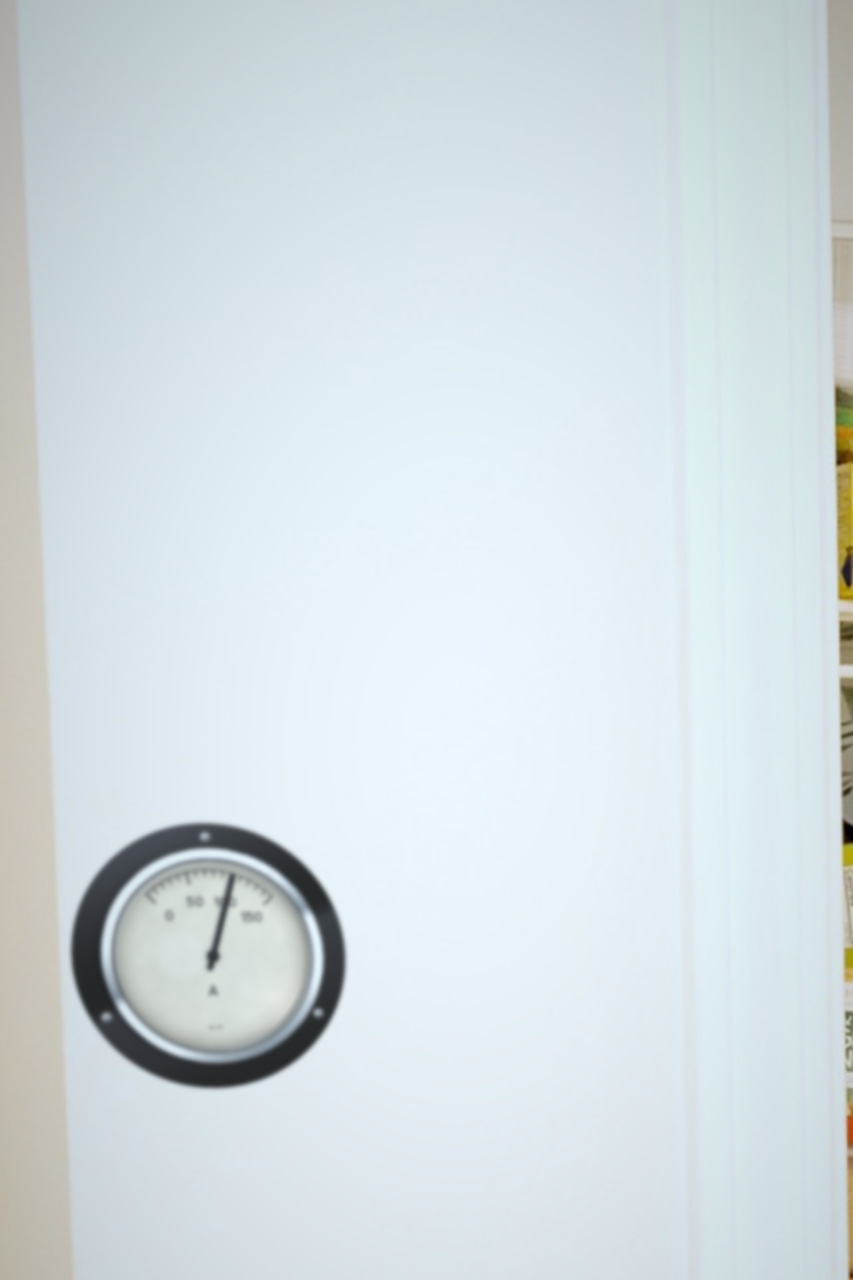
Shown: value=100 unit=A
